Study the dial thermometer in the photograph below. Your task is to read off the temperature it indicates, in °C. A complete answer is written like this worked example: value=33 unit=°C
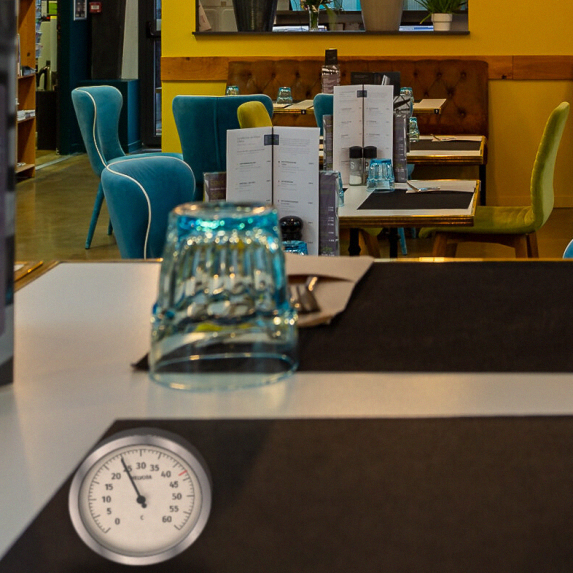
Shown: value=25 unit=°C
